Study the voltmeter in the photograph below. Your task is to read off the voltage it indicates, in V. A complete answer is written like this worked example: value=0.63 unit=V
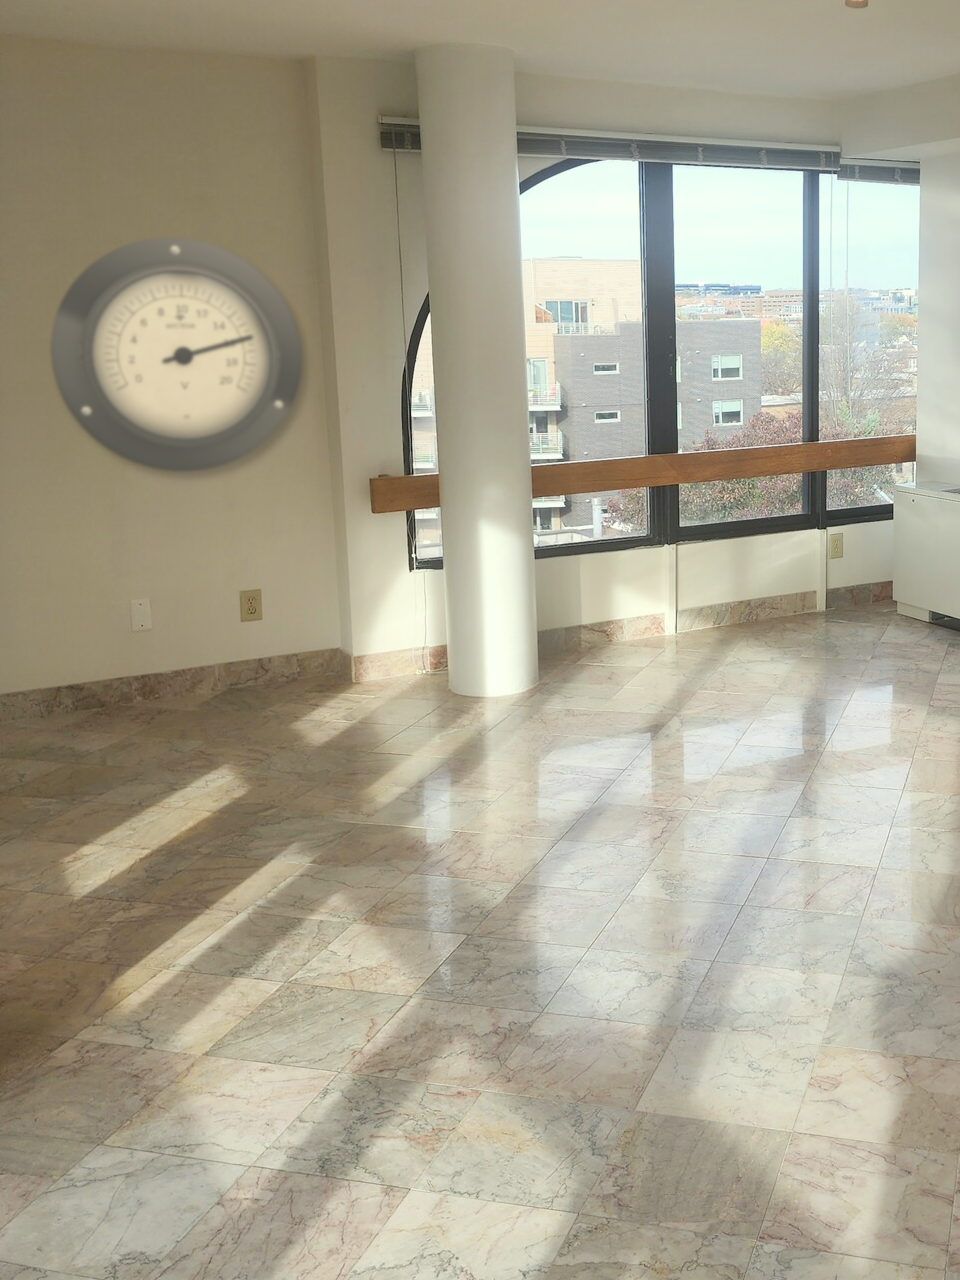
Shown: value=16 unit=V
